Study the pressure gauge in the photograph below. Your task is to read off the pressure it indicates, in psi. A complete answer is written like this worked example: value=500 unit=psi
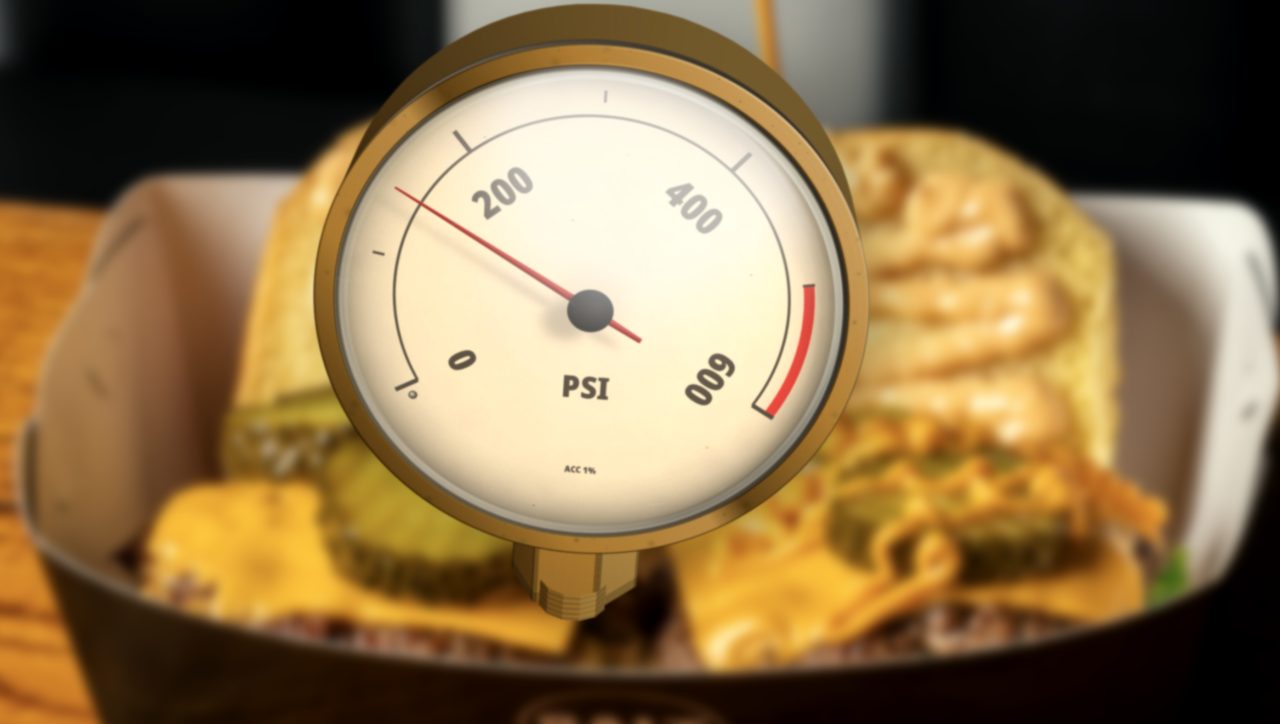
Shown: value=150 unit=psi
